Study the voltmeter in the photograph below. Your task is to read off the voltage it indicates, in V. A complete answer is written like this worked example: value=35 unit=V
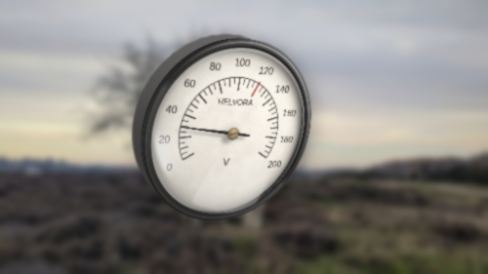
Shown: value=30 unit=V
